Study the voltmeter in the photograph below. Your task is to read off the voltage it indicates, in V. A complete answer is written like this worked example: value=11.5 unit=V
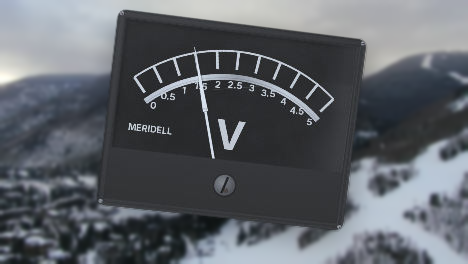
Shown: value=1.5 unit=V
